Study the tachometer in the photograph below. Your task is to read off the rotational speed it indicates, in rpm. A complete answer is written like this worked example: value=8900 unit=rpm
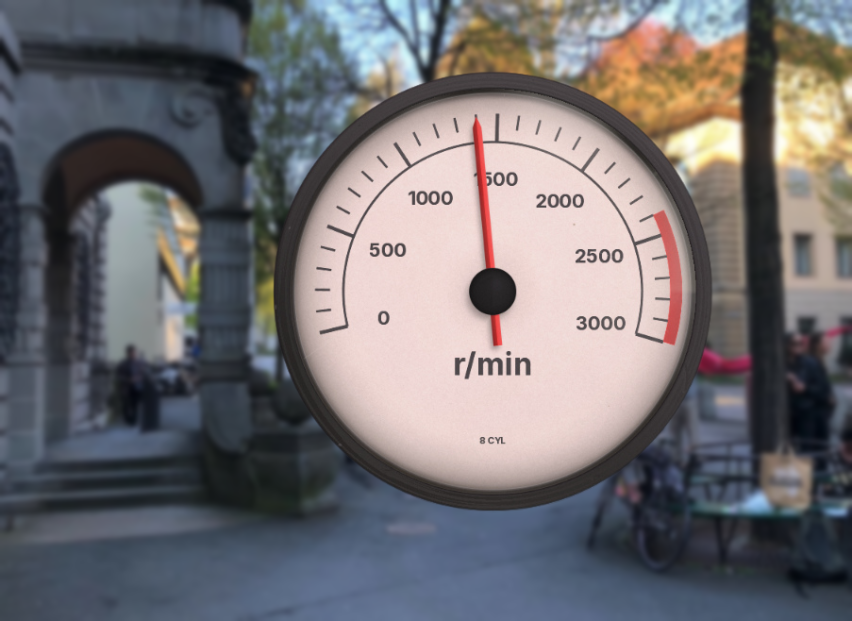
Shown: value=1400 unit=rpm
